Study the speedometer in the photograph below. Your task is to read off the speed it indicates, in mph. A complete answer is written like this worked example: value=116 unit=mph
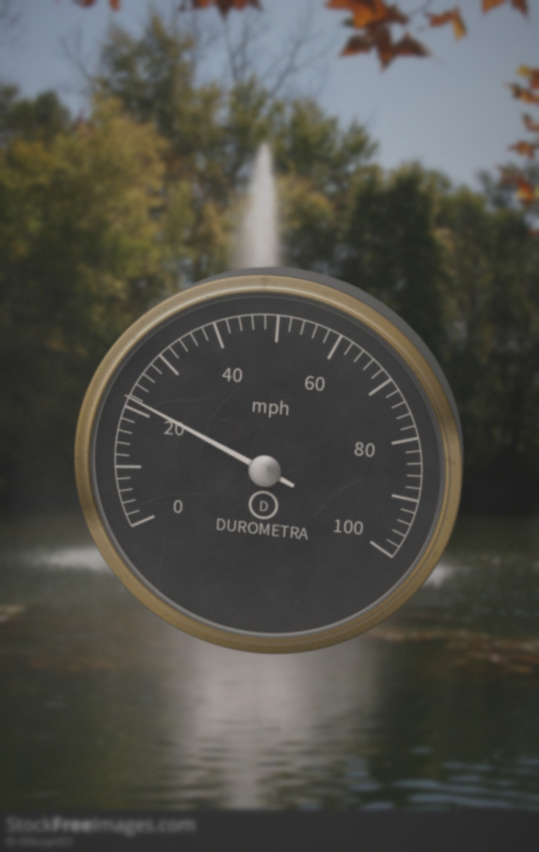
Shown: value=22 unit=mph
